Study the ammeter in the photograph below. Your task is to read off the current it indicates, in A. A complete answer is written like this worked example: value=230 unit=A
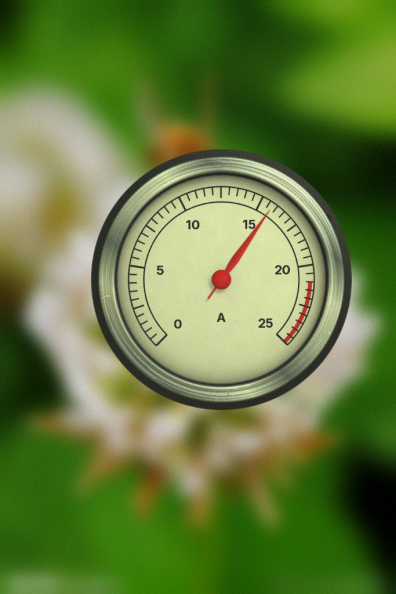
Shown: value=15.75 unit=A
